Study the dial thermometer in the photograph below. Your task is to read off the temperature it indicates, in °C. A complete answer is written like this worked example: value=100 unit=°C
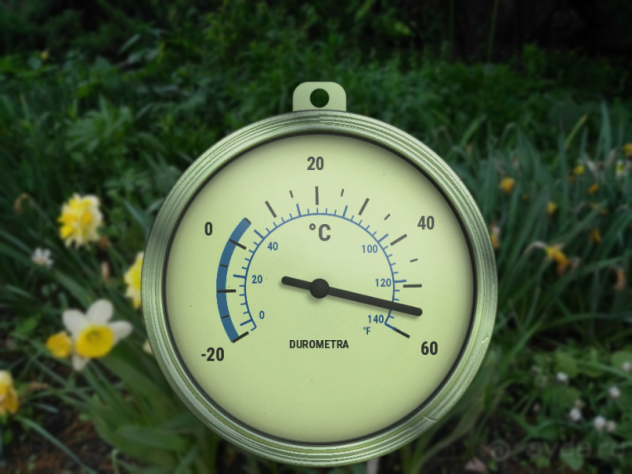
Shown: value=55 unit=°C
